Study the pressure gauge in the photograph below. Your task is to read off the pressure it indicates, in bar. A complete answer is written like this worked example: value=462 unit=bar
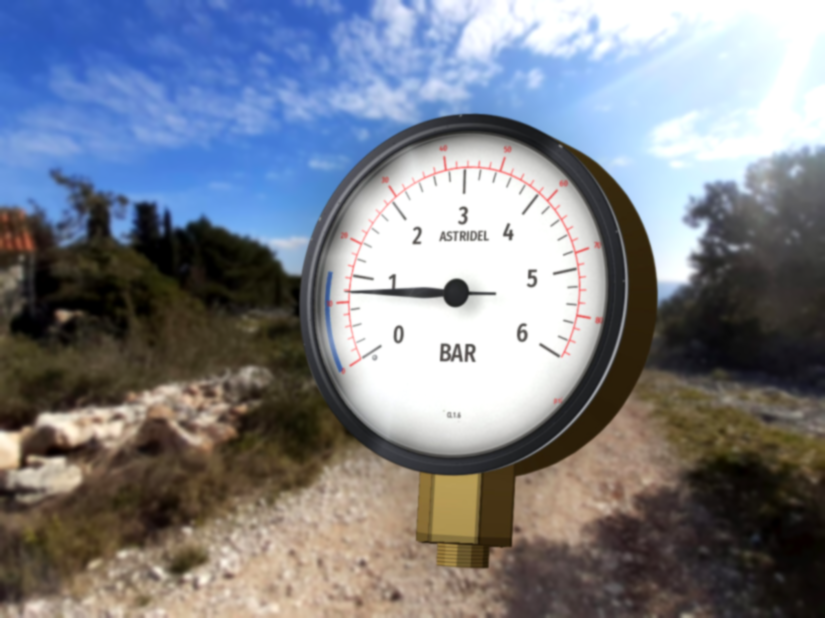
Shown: value=0.8 unit=bar
